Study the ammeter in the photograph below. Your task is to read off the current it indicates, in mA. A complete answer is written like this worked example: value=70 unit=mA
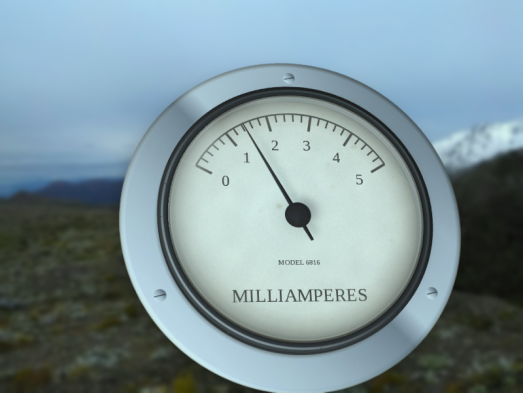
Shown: value=1.4 unit=mA
